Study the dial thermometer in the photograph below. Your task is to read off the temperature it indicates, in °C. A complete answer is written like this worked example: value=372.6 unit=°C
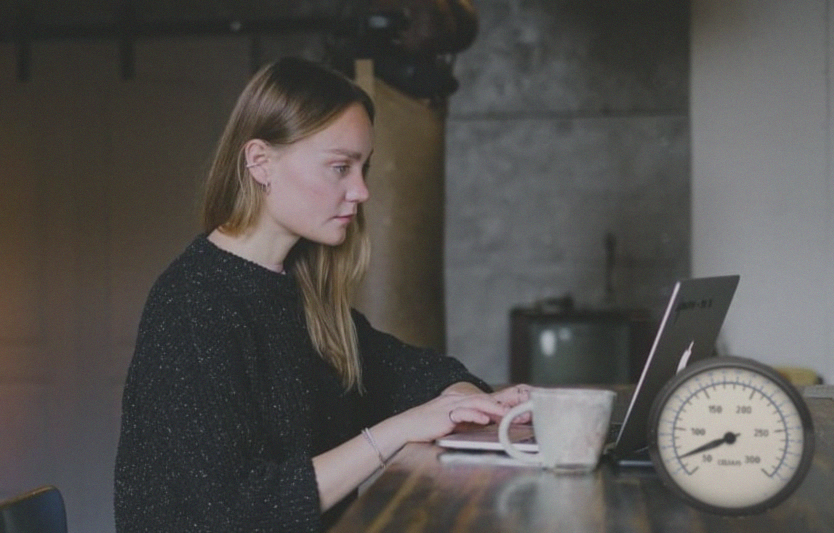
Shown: value=70 unit=°C
